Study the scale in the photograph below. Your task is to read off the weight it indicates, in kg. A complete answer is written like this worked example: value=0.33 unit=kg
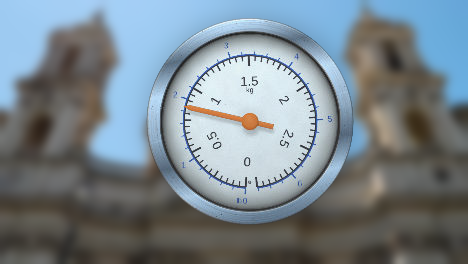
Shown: value=0.85 unit=kg
